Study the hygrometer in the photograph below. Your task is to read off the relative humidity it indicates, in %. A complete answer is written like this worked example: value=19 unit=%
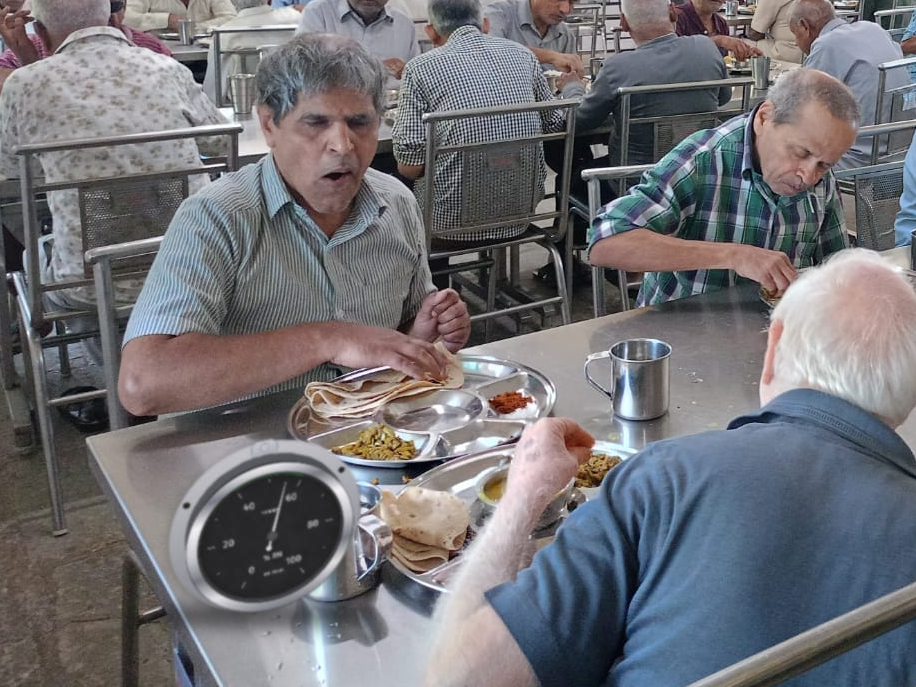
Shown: value=55 unit=%
